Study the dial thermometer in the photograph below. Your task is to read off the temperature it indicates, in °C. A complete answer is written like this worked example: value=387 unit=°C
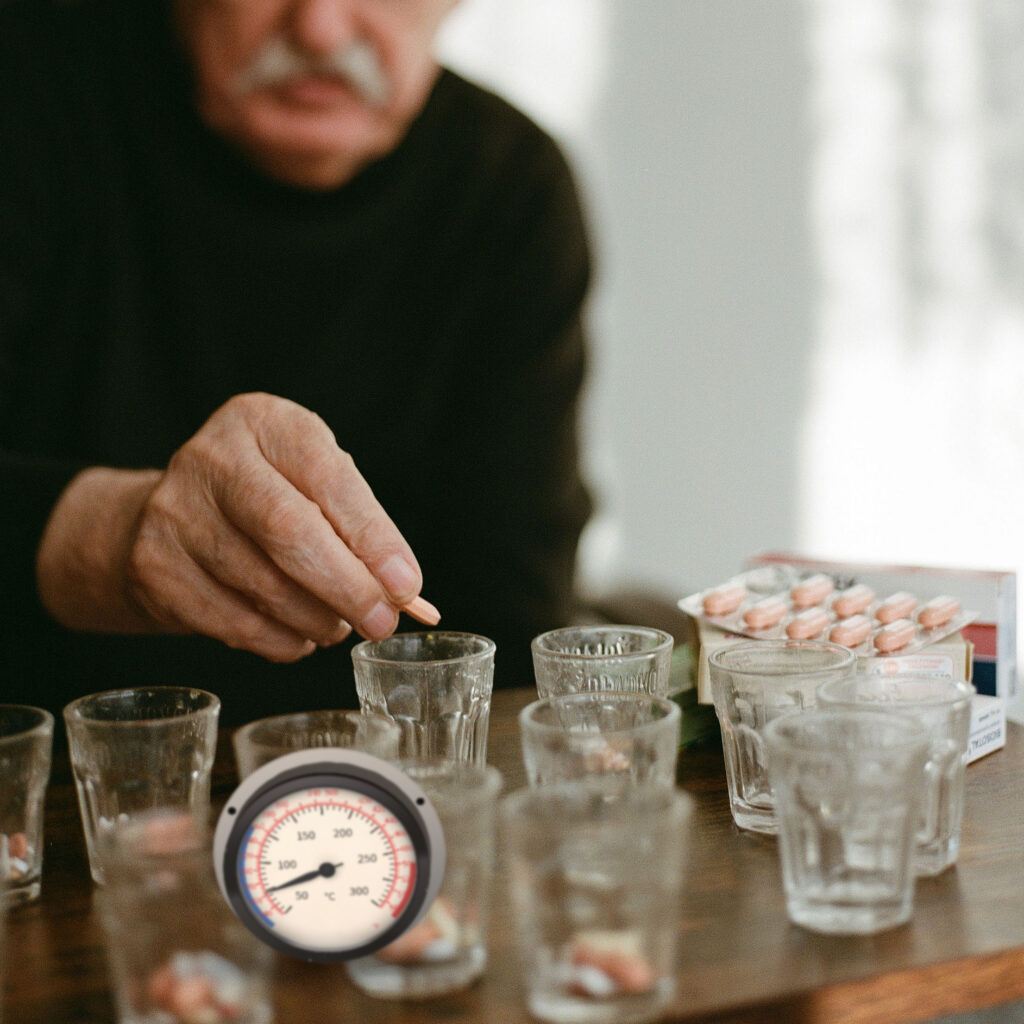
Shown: value=75 unit=°C
